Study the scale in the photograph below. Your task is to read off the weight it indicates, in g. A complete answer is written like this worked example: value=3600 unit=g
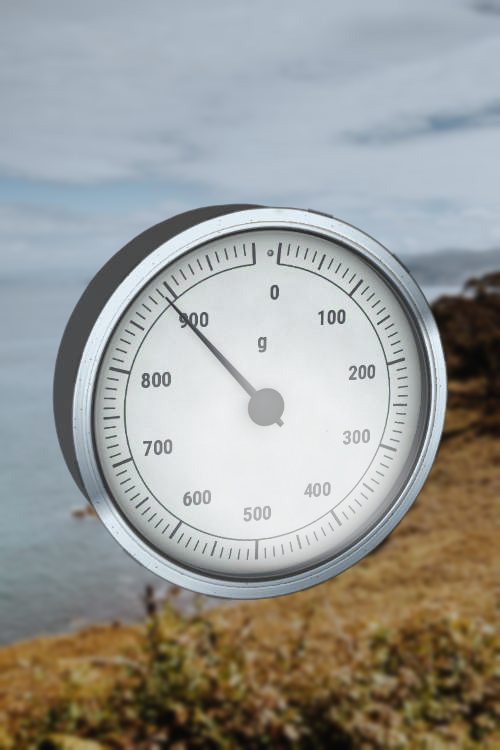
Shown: value=890 unit=g
